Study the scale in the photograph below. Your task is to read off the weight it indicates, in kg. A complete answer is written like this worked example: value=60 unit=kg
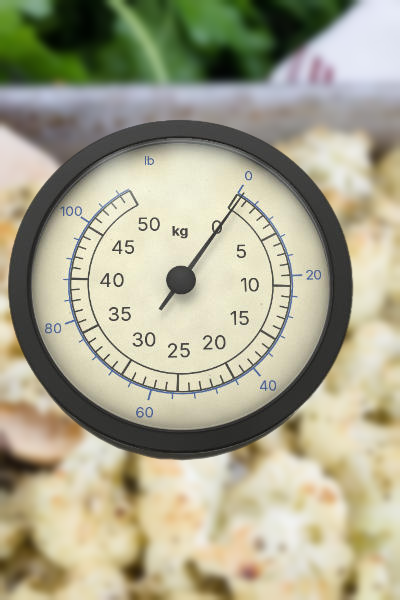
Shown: value=0.5 unit=kg
